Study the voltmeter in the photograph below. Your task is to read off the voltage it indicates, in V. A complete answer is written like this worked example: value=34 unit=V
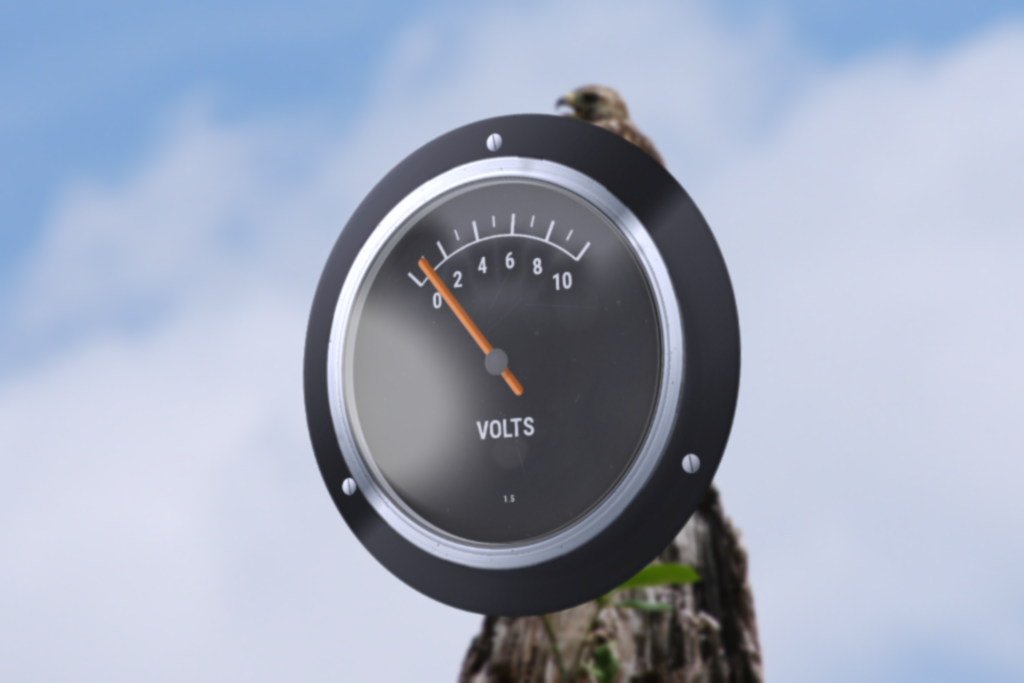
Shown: value=1 unit=V
